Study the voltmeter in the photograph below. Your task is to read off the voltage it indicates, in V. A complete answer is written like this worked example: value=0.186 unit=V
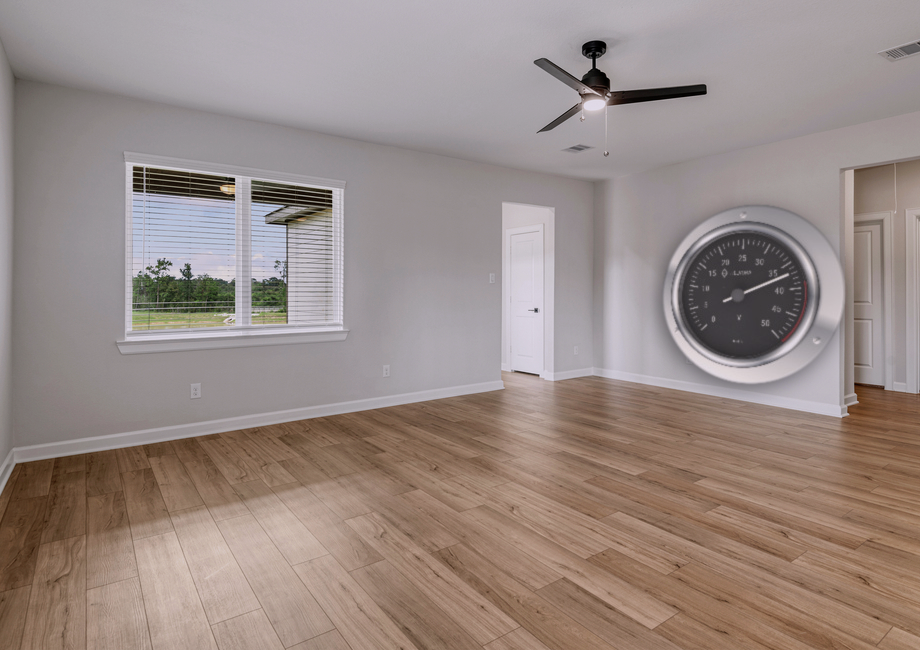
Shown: value=37 unit=V
